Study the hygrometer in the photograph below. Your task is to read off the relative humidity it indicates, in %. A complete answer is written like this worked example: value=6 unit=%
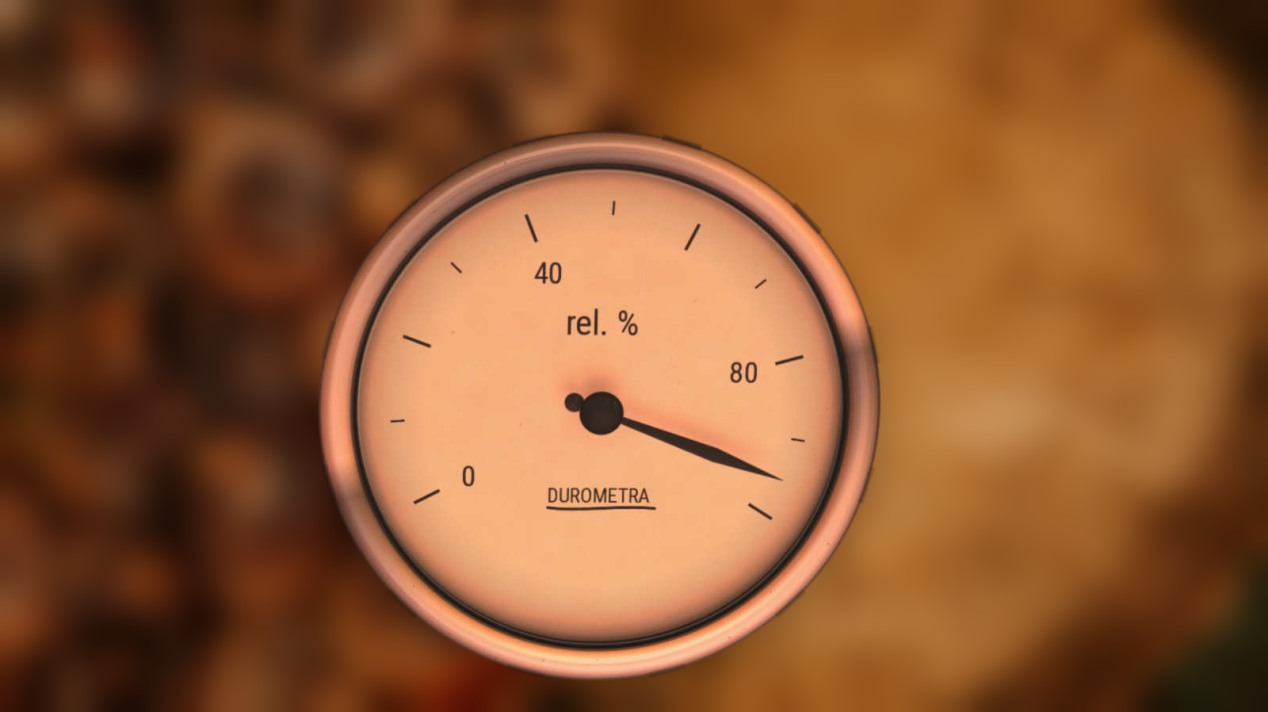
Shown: value=95 unit=%
